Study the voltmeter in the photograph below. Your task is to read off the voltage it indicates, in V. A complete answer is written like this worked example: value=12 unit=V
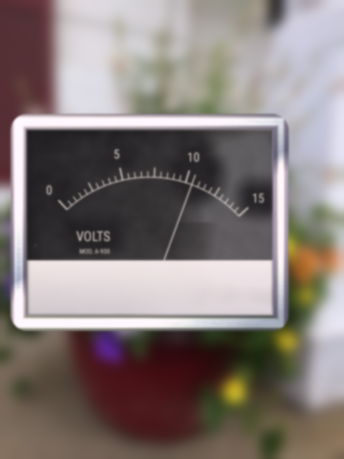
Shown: value=10.5 unit=V
